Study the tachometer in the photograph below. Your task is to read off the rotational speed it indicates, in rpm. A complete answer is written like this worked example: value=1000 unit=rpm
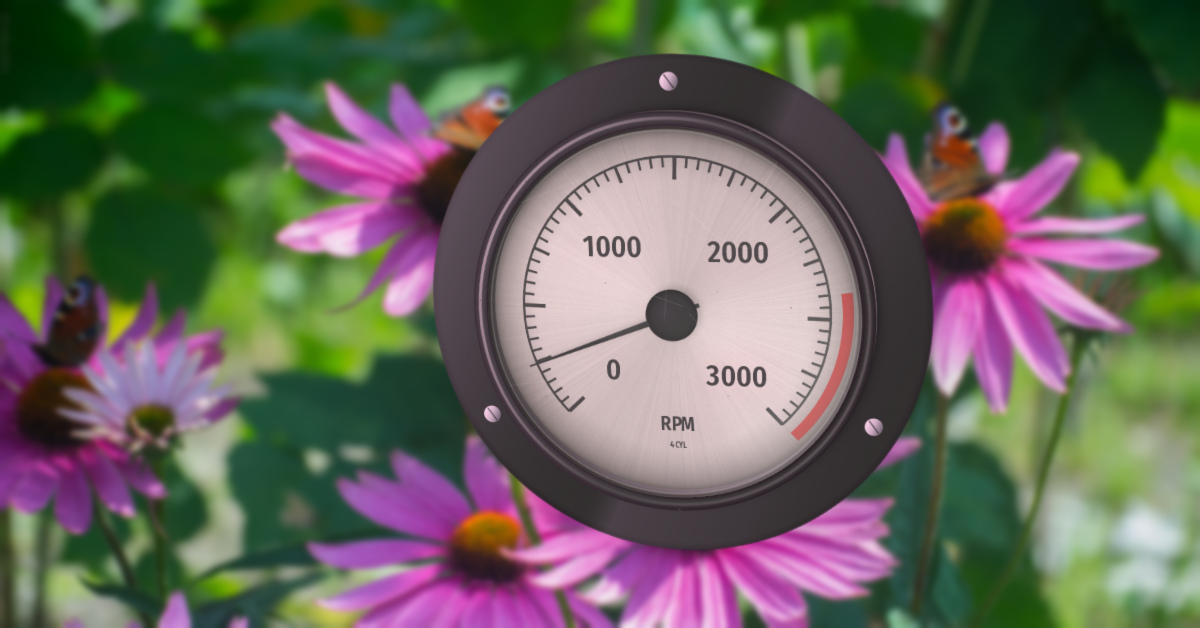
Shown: value=250 unit=rpm
